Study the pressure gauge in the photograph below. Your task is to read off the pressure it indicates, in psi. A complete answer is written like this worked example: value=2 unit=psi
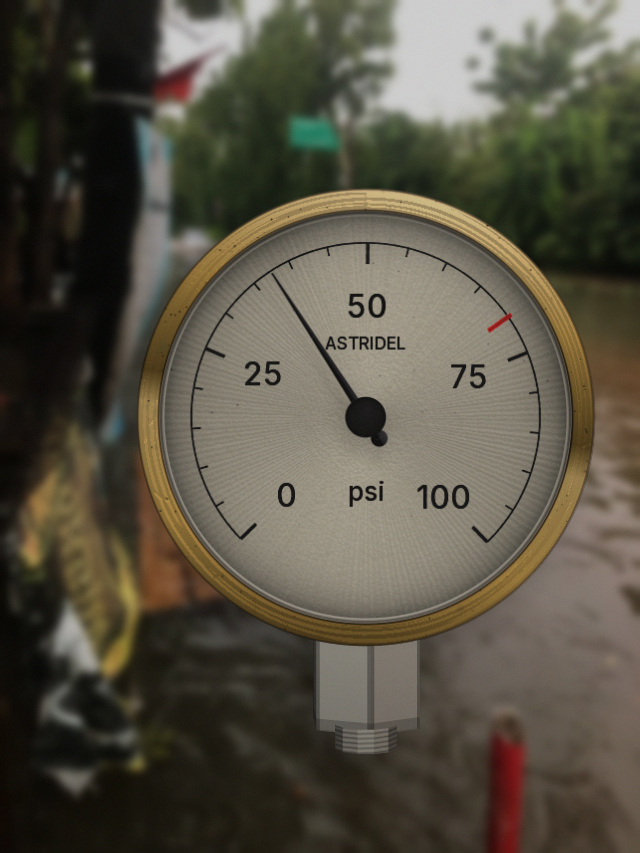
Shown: value=37.5 unit=psi
